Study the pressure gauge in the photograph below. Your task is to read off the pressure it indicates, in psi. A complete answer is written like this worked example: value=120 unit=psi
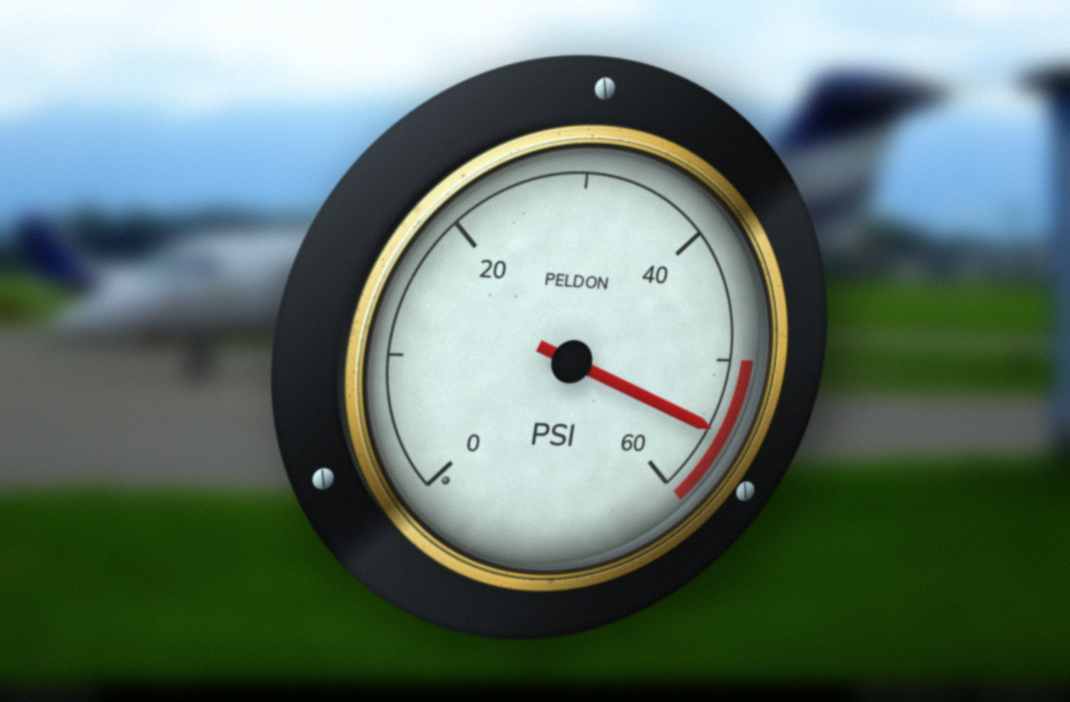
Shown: value=55 unit=psi
